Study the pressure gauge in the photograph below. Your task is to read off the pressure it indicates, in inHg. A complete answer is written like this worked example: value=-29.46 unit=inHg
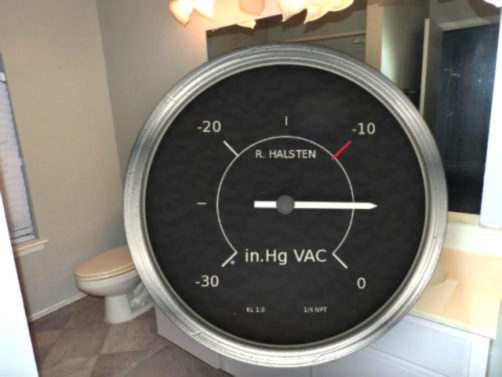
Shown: value=-5 unit=inHg
